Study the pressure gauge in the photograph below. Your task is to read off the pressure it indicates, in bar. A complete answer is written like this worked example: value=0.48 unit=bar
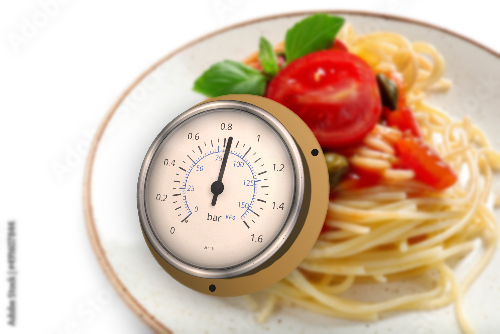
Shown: value=0.85 unit=bar
